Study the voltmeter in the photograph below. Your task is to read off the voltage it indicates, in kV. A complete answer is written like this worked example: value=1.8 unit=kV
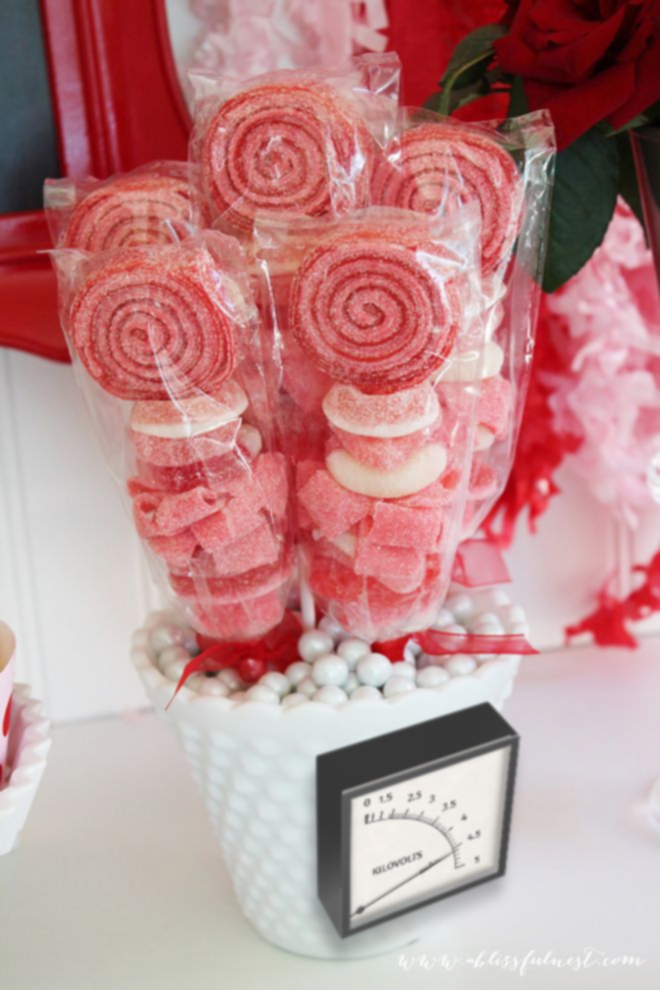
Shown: value=4.5 unit=kV
